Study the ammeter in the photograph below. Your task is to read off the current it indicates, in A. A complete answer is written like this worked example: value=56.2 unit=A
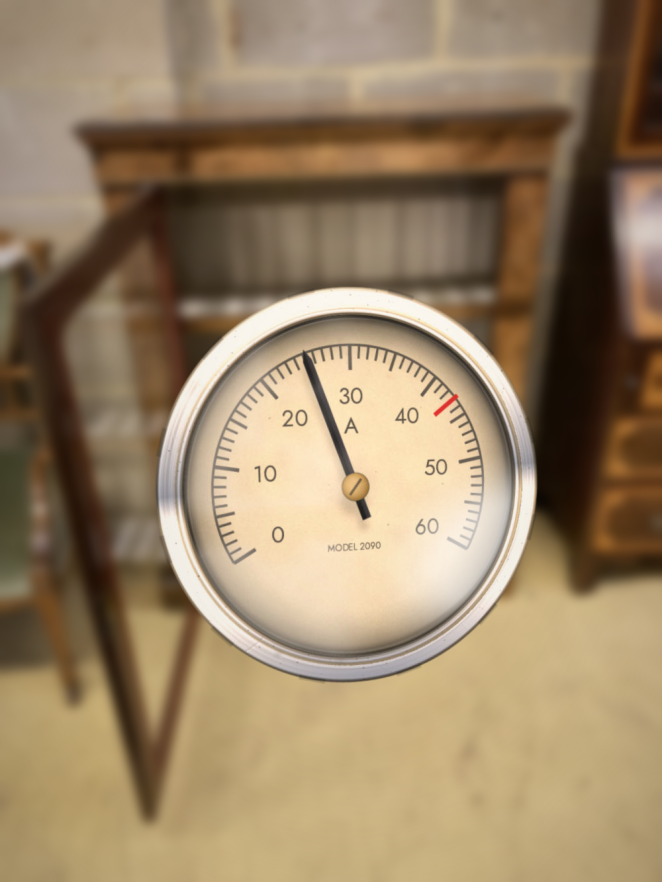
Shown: value=25 unit=A
